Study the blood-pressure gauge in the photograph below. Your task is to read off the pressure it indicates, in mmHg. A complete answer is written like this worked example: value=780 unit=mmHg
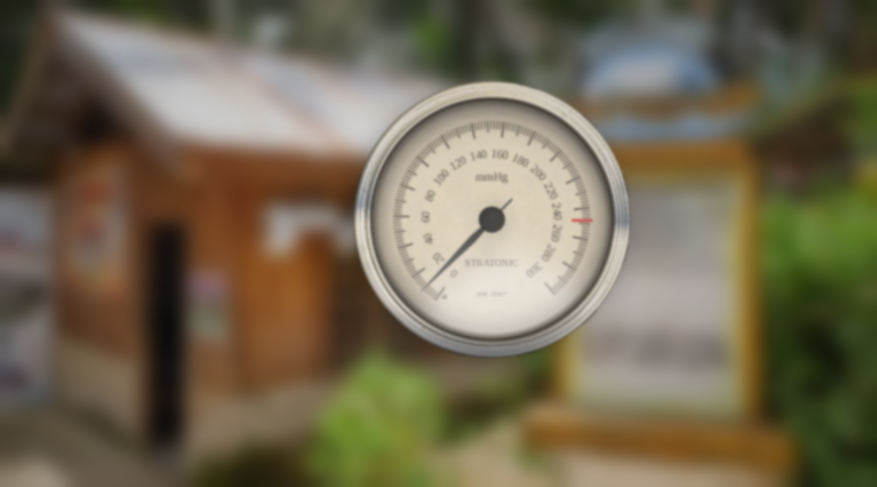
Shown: value=10 unit=mmHg
